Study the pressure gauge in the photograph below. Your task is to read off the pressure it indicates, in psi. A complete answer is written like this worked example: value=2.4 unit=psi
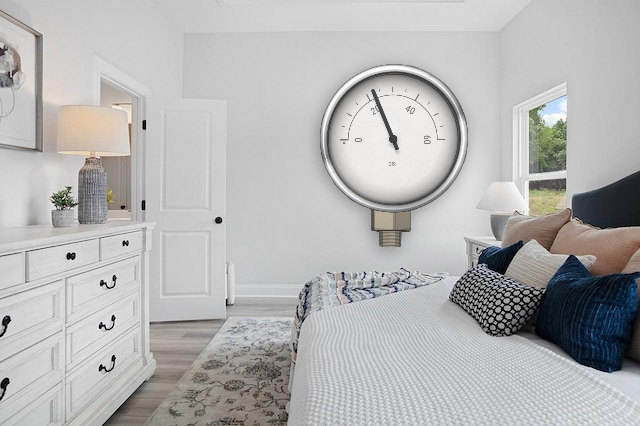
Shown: value=22.5 unit=psi
